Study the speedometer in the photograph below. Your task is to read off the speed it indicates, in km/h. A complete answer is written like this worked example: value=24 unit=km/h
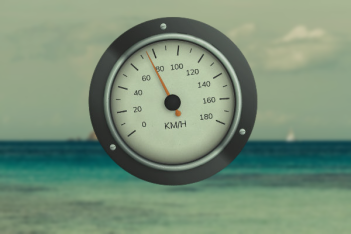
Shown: value=75 unit=km/h
